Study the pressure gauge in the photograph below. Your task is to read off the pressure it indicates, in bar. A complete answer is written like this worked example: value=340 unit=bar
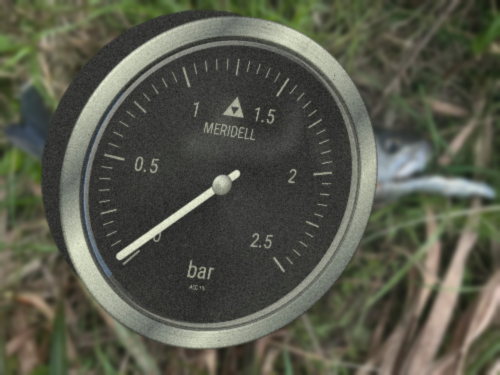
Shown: value=0.05 unit=bar
